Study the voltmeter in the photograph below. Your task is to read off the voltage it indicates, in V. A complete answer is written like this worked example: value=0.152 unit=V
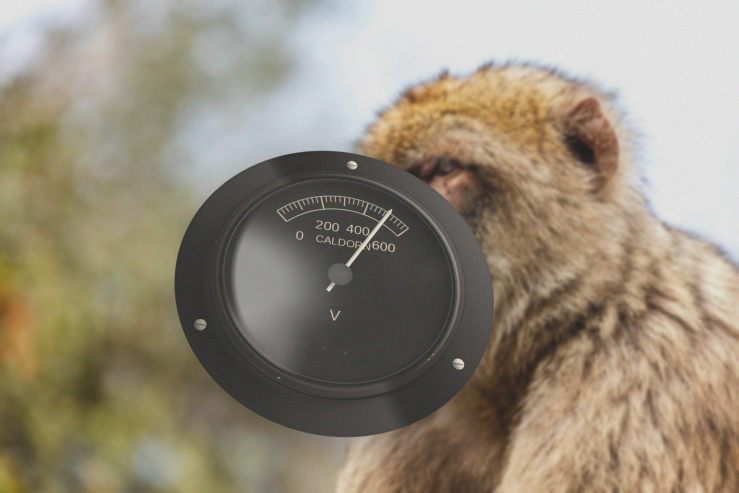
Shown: value=500 unit=V
